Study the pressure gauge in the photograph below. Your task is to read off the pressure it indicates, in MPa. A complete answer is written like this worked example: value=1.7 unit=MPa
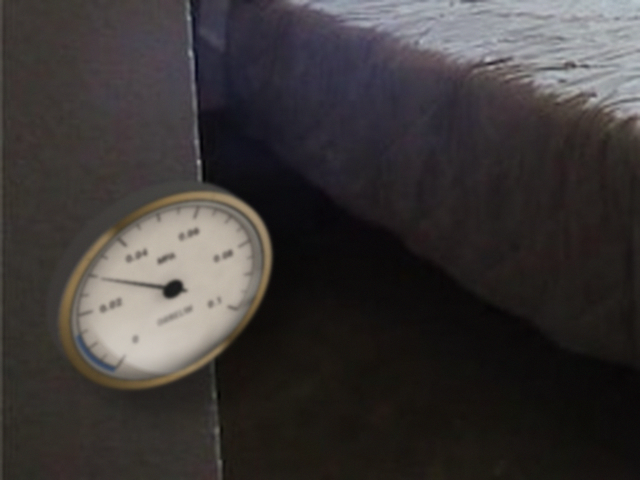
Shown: value=0.03 unit=MPa
